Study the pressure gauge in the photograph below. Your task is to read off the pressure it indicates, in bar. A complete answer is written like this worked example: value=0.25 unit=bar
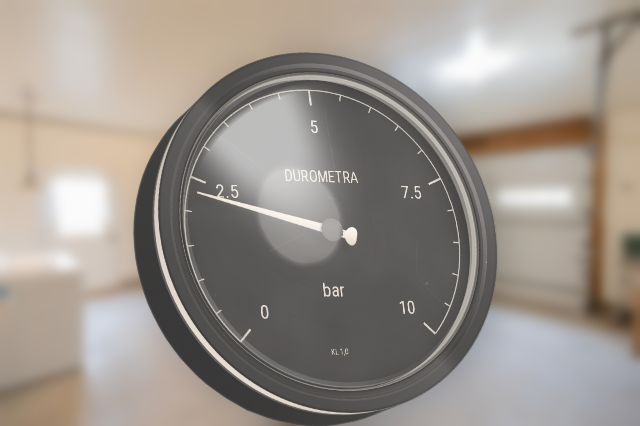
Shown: value=2.25 unit=bar
